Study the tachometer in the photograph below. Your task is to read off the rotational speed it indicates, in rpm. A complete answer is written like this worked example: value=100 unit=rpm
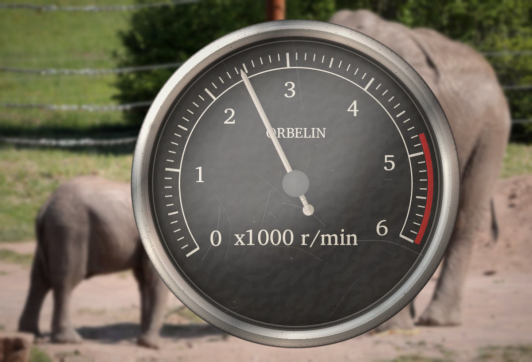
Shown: value=2450 unit=rpm
